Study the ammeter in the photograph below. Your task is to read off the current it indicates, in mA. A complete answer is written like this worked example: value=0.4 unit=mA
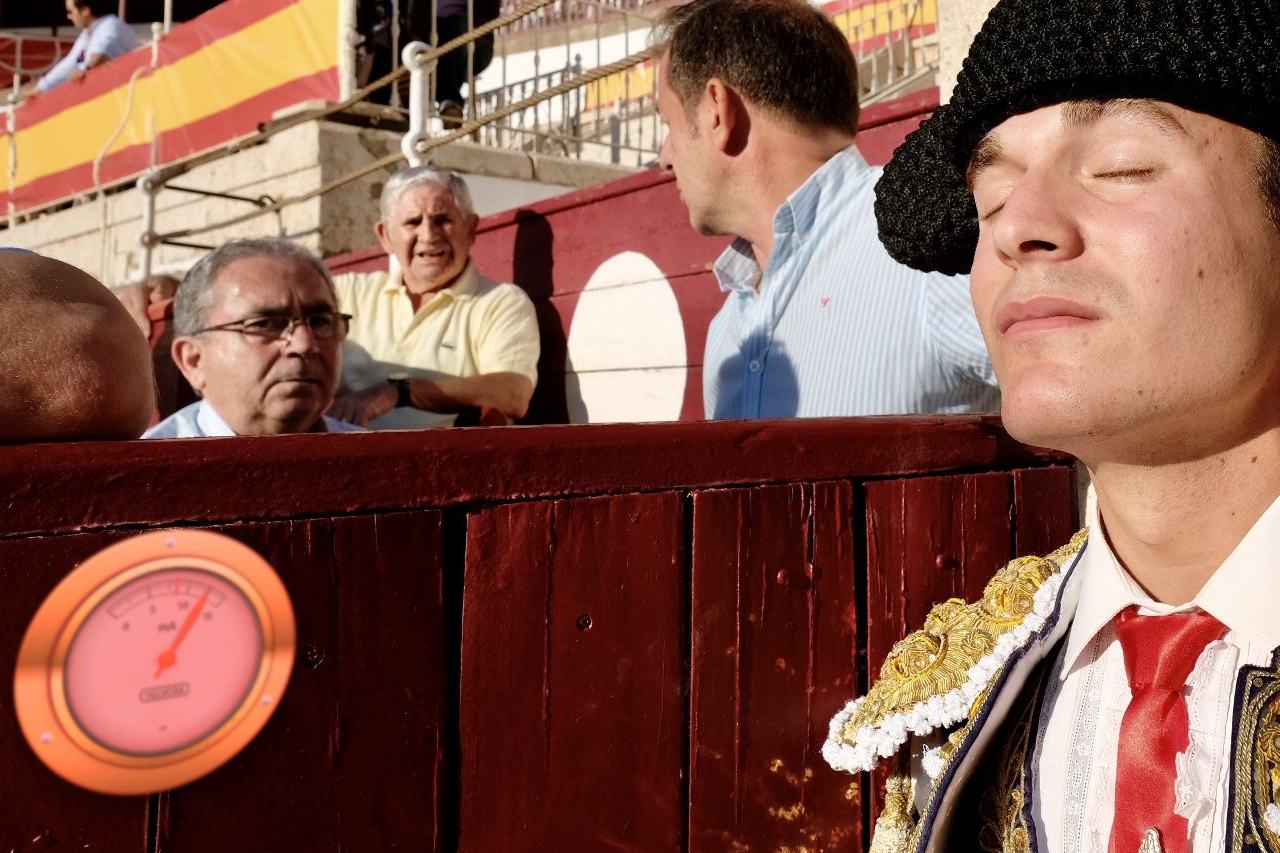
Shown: value=12.5 unit=mA
